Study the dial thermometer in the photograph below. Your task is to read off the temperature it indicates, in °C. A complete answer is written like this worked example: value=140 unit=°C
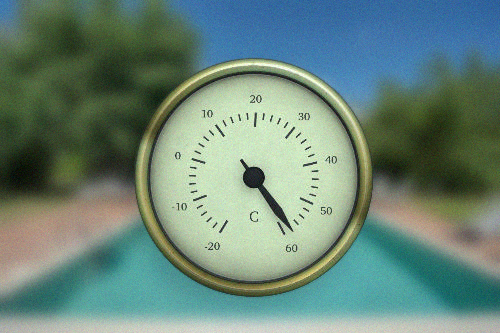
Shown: value=58 unit=°C
